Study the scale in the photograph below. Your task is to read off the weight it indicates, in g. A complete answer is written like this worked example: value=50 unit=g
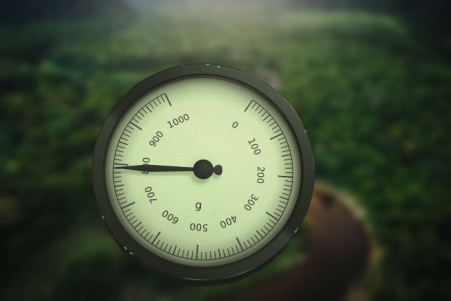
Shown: value=790 unit=g
